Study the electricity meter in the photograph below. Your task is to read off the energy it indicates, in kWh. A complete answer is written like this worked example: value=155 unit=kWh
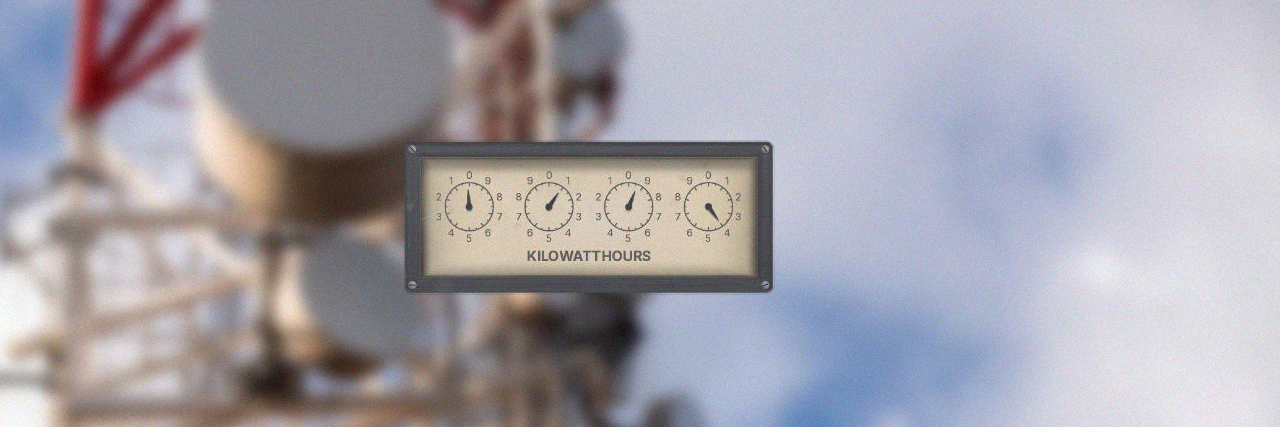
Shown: value=94 unit=kWh
